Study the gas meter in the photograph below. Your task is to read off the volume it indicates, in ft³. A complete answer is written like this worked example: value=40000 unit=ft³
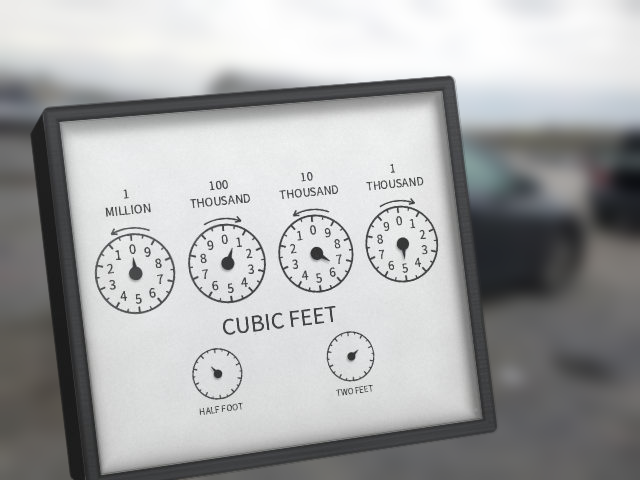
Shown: value=6500 unit=ft³
